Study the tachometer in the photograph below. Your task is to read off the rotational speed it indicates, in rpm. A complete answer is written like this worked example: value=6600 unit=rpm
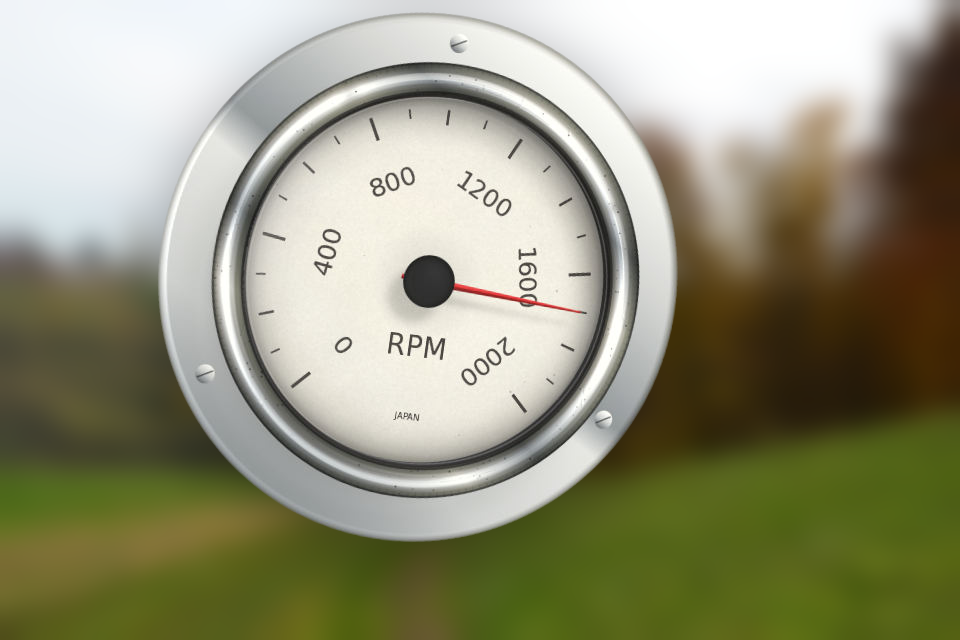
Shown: value=1700 unit=rpm
